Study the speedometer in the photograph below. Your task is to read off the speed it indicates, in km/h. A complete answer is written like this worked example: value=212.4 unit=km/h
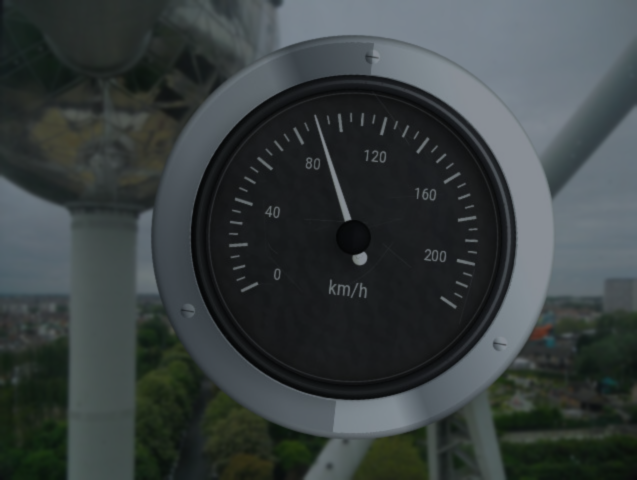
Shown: value=90 unit=km/h
